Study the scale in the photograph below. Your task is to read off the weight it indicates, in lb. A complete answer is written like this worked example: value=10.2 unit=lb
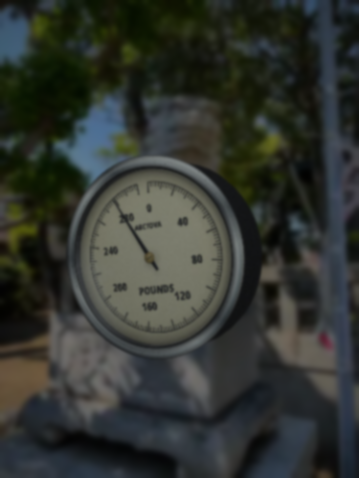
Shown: value=280 unit=lb
